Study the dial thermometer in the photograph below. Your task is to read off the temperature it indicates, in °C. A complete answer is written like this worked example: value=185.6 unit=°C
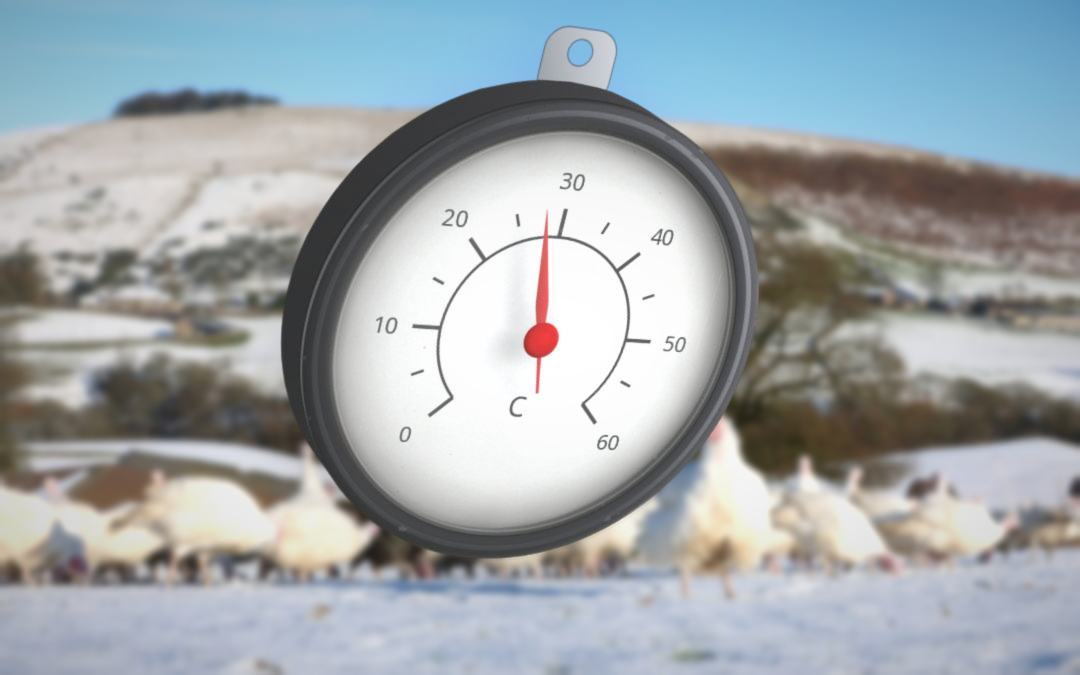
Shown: value=27.5 unit=°C
